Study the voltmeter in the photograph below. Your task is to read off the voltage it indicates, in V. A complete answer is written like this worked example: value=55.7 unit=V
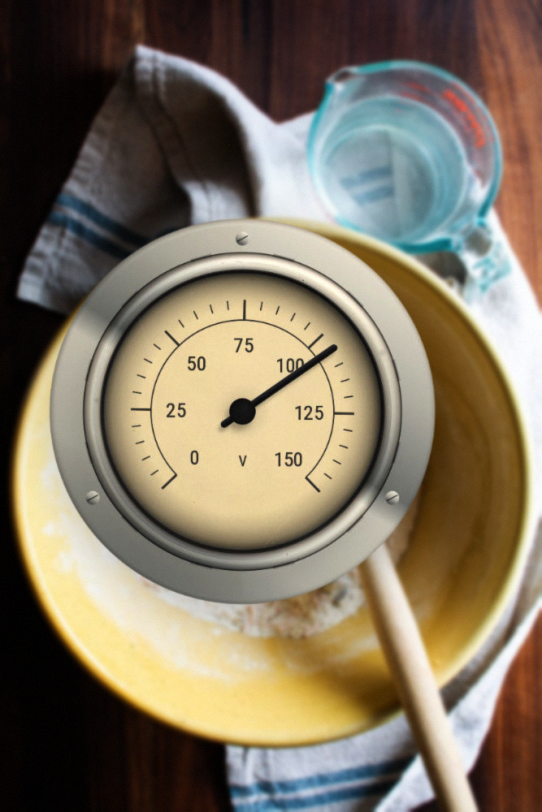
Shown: value=105 unit=V
